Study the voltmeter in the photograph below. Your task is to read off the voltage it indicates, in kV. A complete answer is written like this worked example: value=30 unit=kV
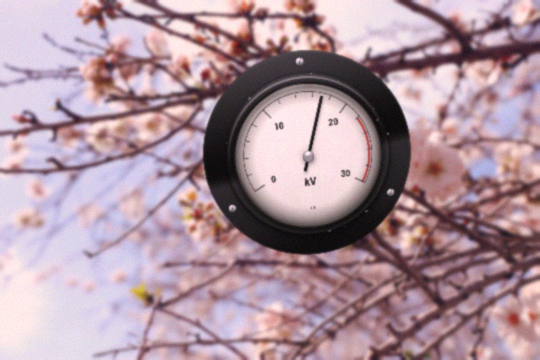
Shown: value=17 unit=kV
